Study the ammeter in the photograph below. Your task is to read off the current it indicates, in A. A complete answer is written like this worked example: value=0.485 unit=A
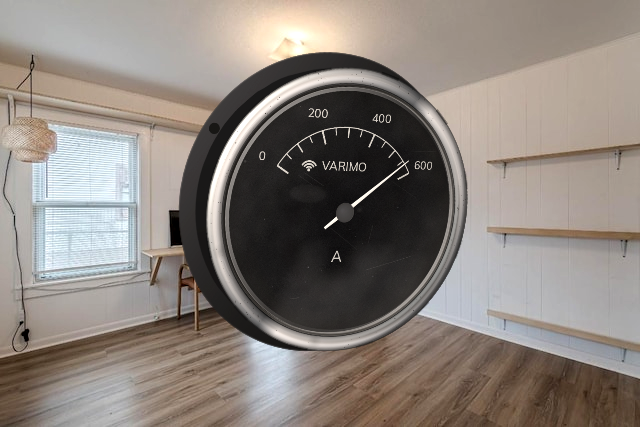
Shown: value=550 unit=A
